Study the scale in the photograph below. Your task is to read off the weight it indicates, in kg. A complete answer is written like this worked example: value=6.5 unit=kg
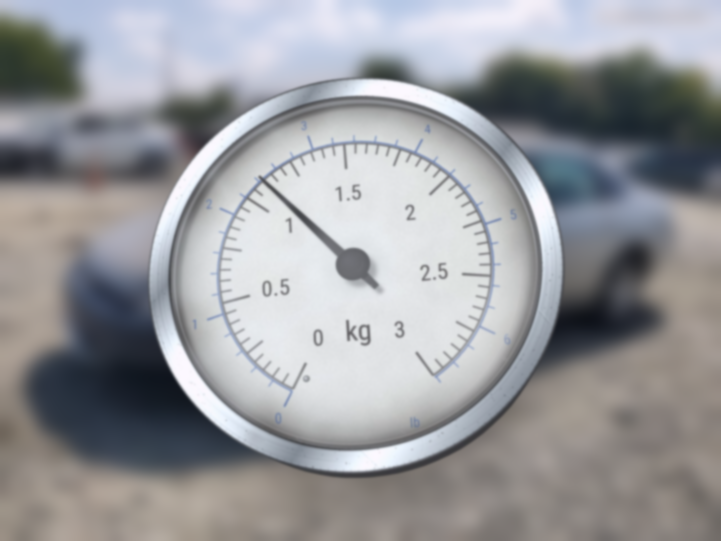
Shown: value=1.1 unit=kg
